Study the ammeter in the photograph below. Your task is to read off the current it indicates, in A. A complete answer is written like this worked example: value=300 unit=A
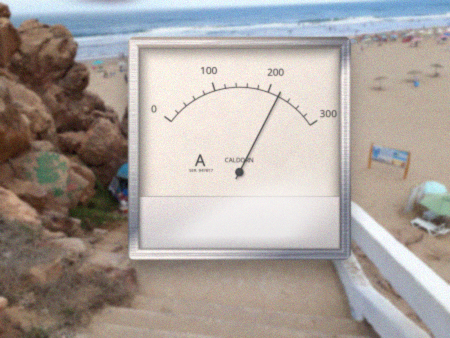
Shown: value=220 unit=A
